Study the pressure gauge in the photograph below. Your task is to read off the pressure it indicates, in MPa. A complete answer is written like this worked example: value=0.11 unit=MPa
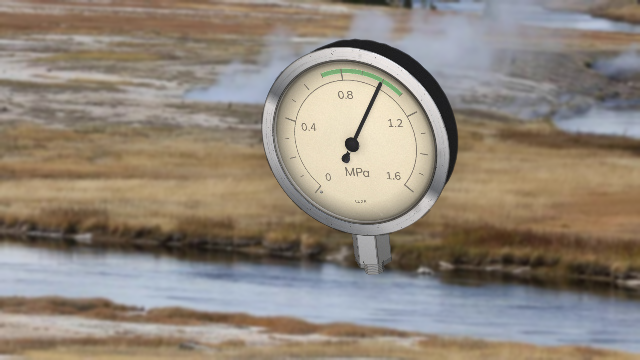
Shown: value=1 unit=MPa
